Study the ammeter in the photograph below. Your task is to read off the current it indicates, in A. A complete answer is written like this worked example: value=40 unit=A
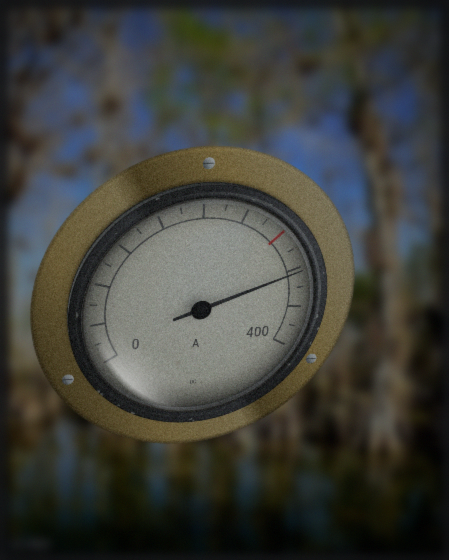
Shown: value=320 unit=A
